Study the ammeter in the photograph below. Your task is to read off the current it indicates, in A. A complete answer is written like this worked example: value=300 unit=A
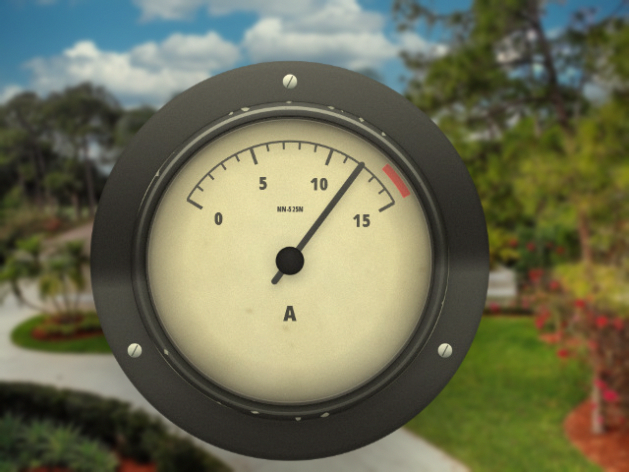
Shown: value=12 unit=A
